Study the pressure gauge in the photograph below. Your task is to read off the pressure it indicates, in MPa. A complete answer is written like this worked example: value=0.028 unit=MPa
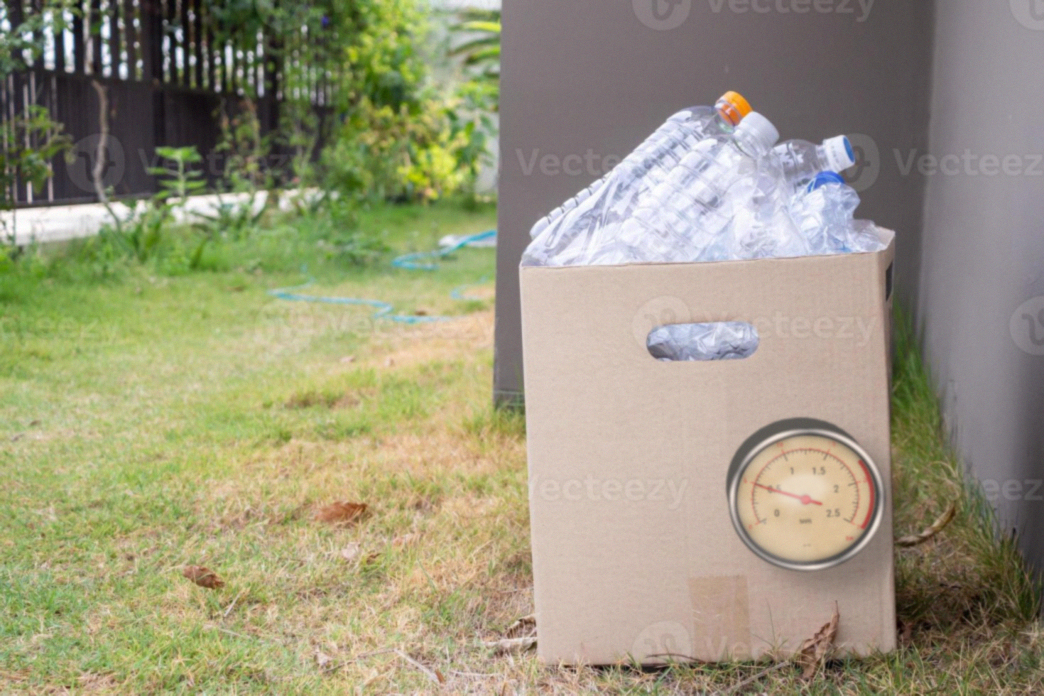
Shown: value=0.5 unit=MPa
